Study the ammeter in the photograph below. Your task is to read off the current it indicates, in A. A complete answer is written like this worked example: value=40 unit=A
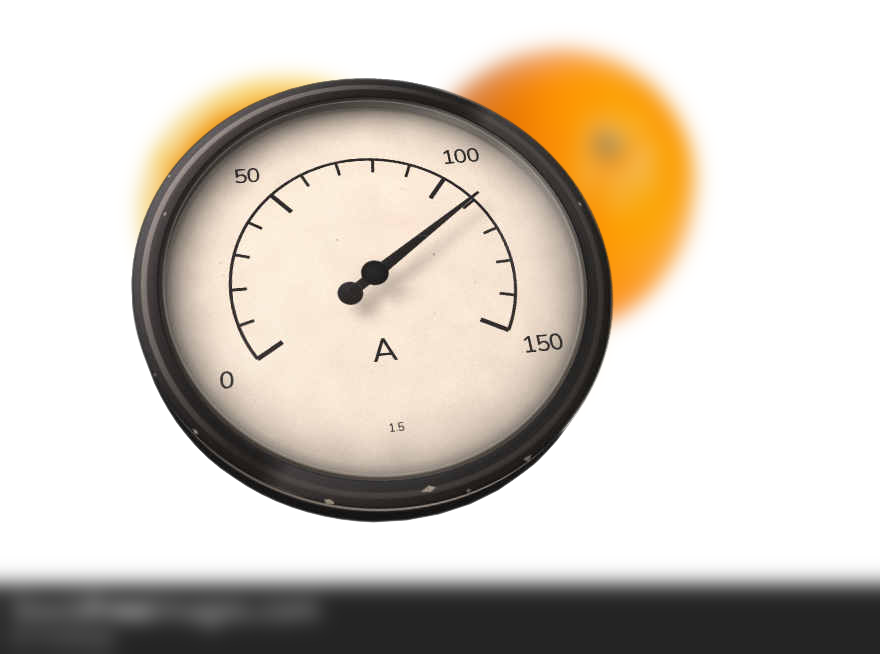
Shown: value=110 unit=A
